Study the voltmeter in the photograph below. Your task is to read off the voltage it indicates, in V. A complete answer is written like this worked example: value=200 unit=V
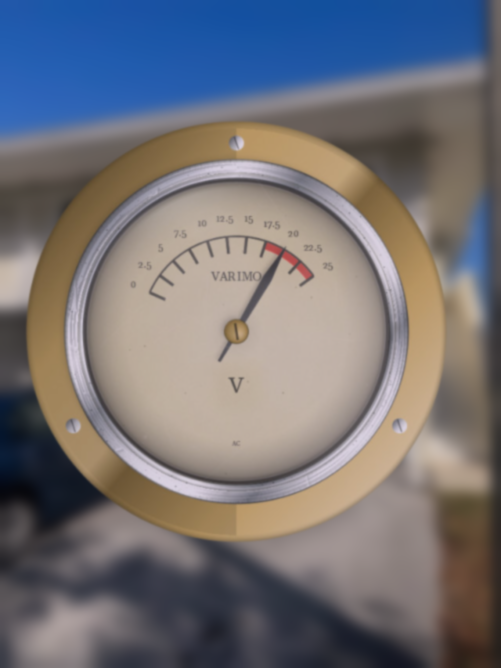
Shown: value=20 unit=V
